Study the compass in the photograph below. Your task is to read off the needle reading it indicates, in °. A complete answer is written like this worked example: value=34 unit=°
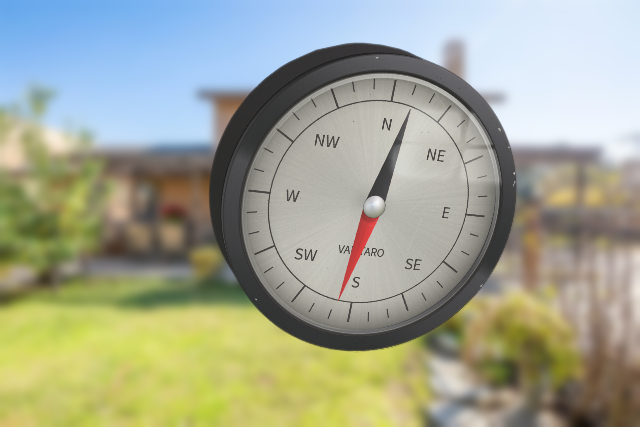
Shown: value=190 unit=°
